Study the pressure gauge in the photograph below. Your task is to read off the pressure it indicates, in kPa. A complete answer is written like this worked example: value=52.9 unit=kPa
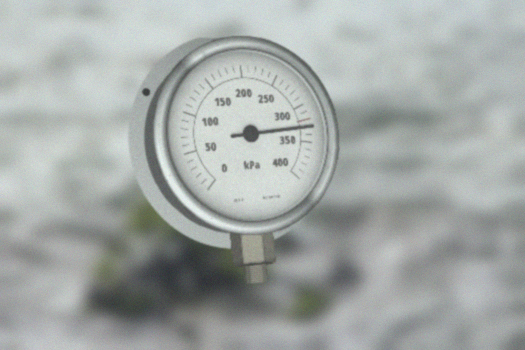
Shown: value=330 unit=kPa
